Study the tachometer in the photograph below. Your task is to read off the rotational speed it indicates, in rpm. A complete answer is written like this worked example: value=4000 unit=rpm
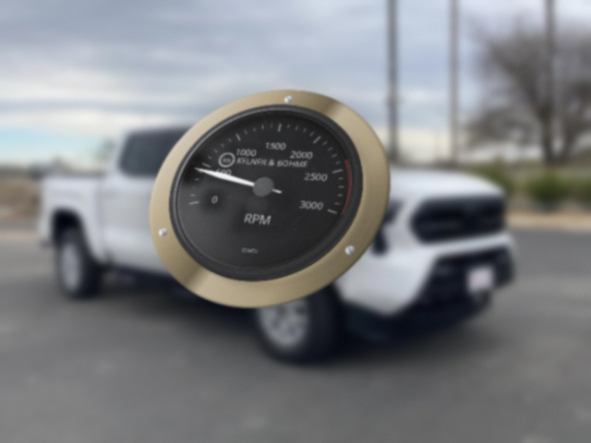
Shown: value=400 unit=rpm
